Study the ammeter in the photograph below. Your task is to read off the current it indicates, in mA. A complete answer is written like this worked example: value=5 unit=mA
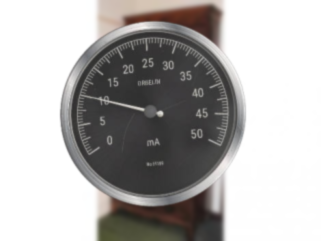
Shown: value=10 unit=mA
